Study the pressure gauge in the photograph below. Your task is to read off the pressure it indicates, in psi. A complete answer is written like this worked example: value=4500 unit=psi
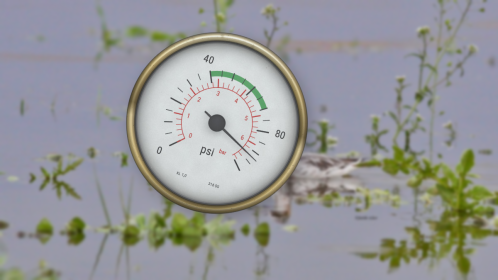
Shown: value=92.5 unit=psi
